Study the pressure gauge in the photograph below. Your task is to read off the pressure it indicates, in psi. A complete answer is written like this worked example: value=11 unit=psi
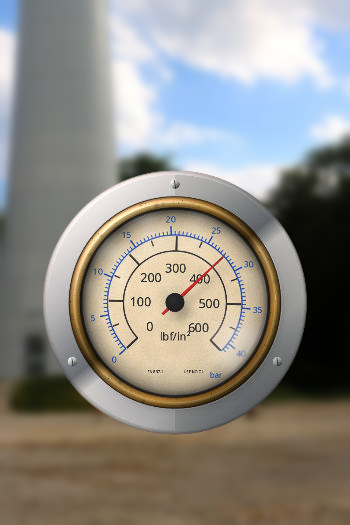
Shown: value=400 unit=psi
